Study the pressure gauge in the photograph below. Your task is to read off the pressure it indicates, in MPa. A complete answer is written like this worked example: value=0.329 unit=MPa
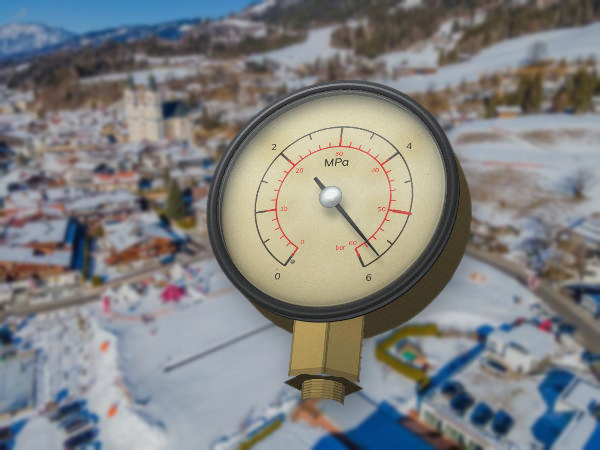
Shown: value=5.75 unit=MPa
